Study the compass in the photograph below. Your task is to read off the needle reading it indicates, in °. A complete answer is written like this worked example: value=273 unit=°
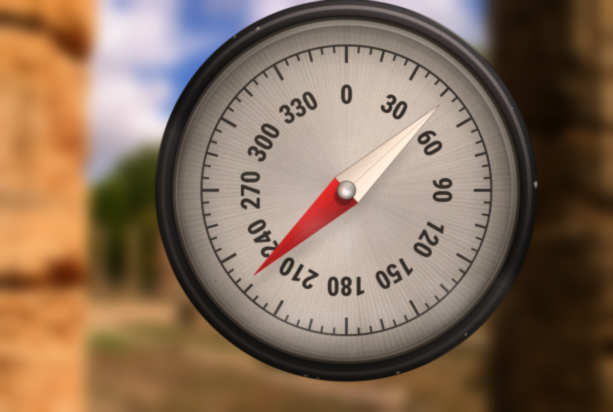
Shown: value=227.5 unit=°
